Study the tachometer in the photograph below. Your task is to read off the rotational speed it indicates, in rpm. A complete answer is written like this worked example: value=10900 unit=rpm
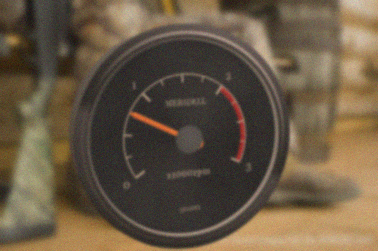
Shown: value=750 unit=rpm
